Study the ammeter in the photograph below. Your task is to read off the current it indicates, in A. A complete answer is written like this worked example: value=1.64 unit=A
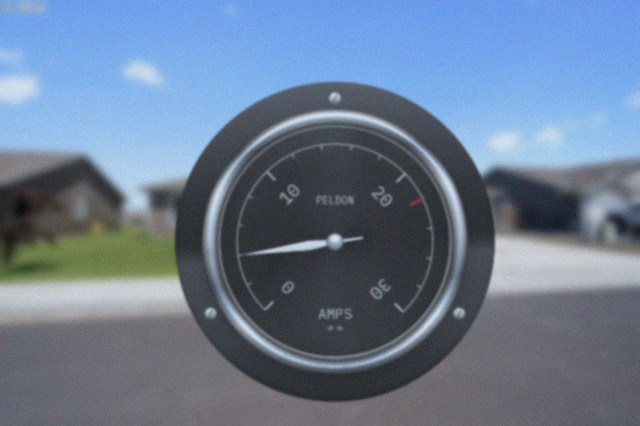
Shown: value=4 unit=A
